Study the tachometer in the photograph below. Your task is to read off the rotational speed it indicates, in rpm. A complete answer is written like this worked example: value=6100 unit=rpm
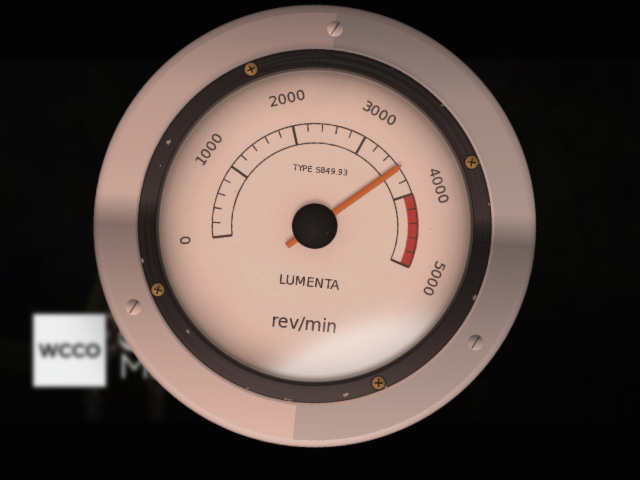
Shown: value=3600 unit=rpm
